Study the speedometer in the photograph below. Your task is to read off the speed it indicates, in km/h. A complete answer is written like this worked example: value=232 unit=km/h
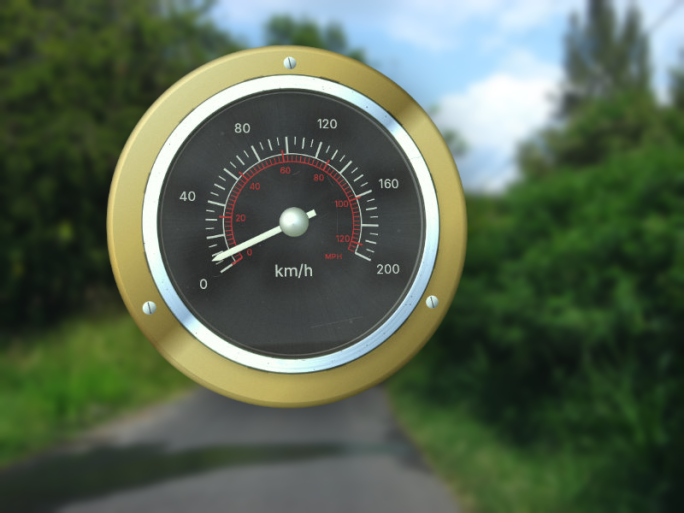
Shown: value=7.5 unit=km/h
